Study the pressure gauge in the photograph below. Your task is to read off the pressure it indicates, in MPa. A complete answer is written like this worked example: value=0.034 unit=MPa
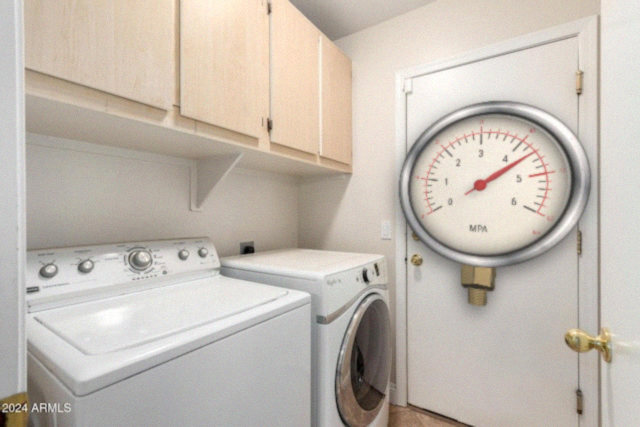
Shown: value=4.4 unit=MPa
